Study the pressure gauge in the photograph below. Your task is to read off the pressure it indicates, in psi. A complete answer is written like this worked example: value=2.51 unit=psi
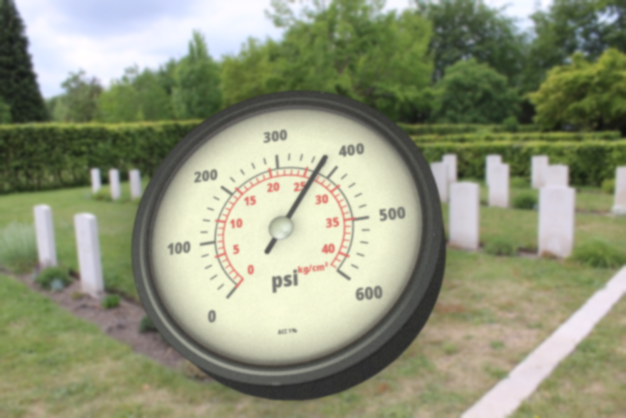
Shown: value=380 unit=psi
